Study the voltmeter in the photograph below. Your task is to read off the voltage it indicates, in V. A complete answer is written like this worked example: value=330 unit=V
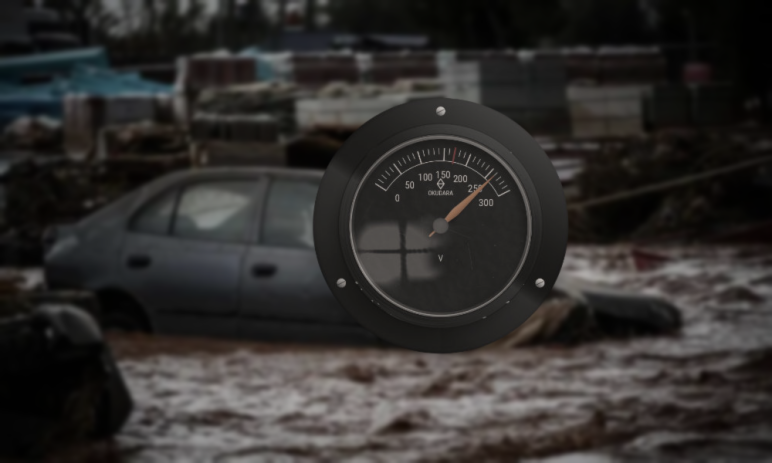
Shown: value=260 unit=V
